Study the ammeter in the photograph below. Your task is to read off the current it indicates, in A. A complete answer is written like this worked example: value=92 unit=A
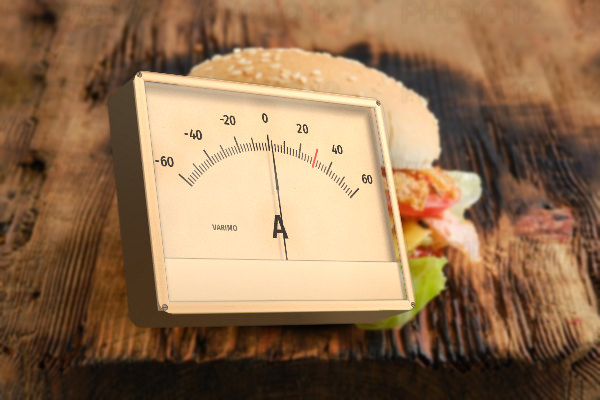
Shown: value=0 unit=A
